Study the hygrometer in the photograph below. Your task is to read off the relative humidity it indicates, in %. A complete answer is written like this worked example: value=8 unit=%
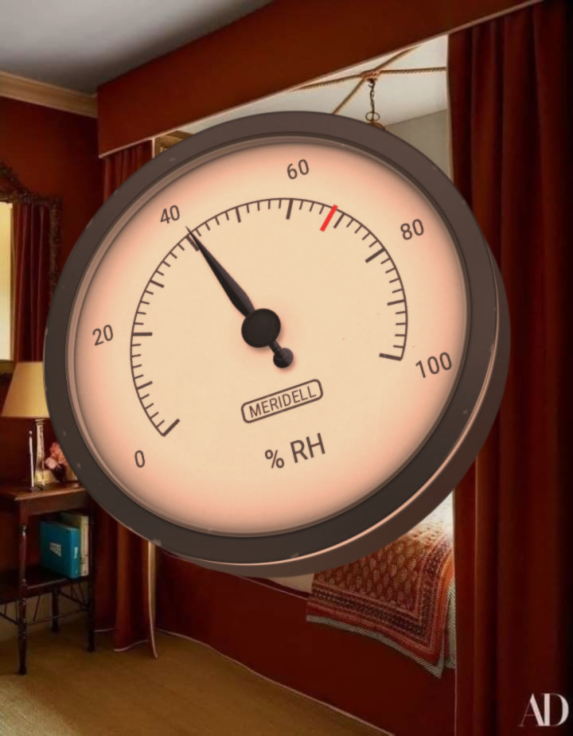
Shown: value=41 unit=%
